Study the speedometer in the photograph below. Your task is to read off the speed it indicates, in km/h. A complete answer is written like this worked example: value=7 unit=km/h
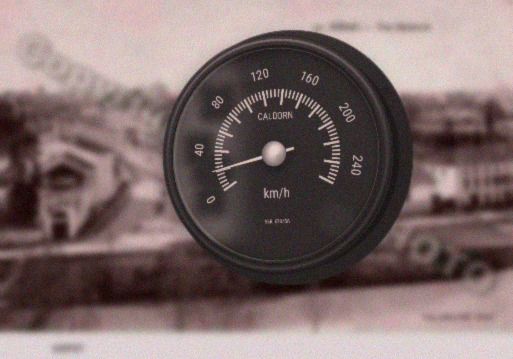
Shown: value=20 unit=km/h
